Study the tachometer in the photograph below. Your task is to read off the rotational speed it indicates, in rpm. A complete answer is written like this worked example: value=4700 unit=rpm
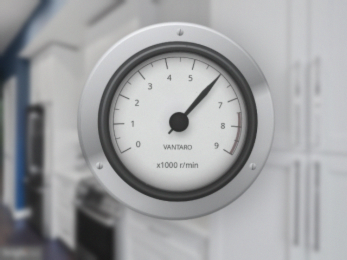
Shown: value=6000 unit=rpm
